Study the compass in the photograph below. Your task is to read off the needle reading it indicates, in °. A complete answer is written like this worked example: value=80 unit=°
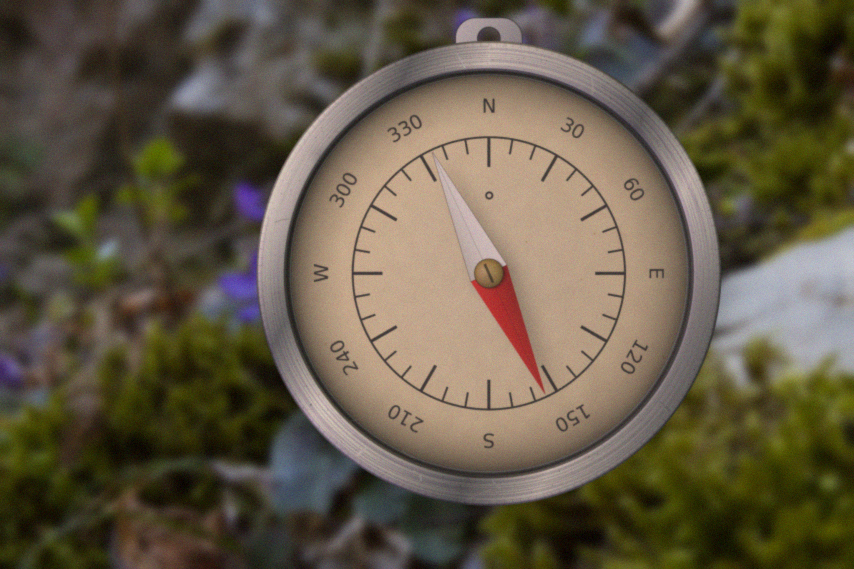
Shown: value=155 unit=°
